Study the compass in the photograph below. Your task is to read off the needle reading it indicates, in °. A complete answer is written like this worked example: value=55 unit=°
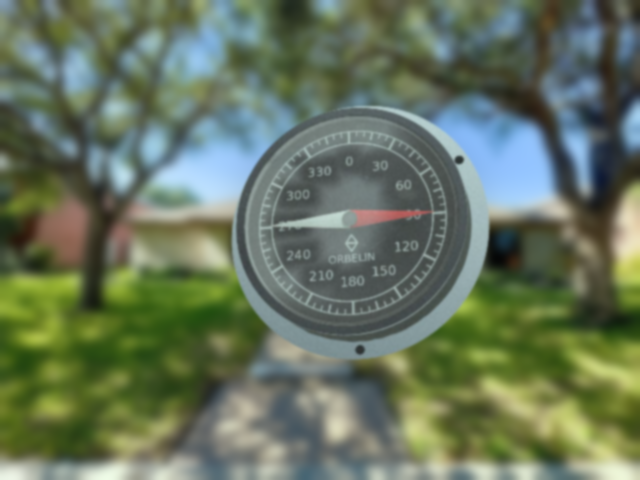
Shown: value=90 unit=°
